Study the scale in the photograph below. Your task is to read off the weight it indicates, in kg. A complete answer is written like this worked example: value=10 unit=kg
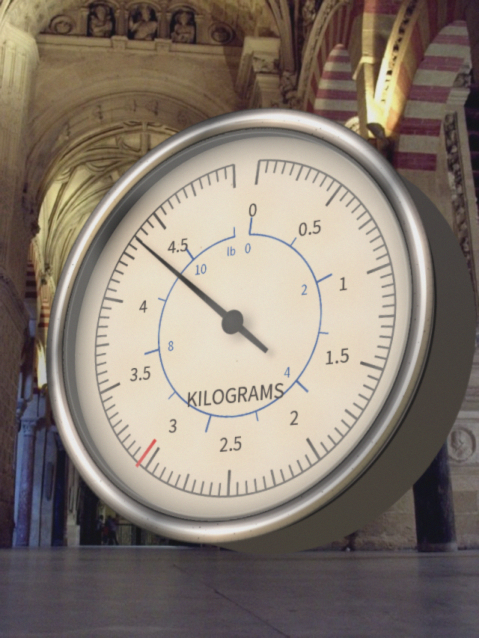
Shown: value=4.35 unit=kg
